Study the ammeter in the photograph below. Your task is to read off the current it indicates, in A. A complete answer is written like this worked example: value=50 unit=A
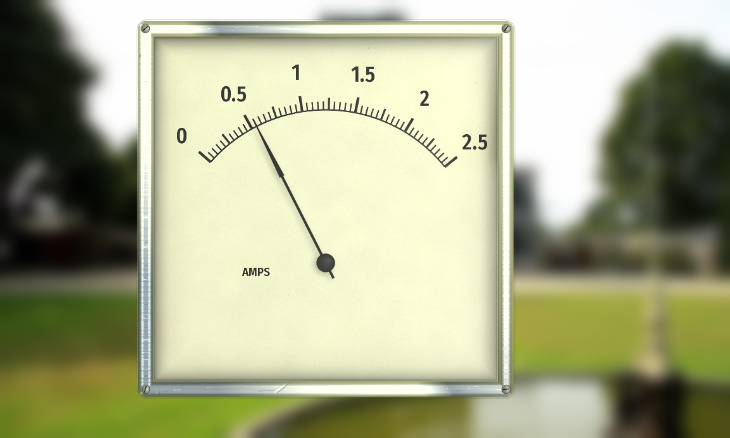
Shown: value=0.55 unit=A
